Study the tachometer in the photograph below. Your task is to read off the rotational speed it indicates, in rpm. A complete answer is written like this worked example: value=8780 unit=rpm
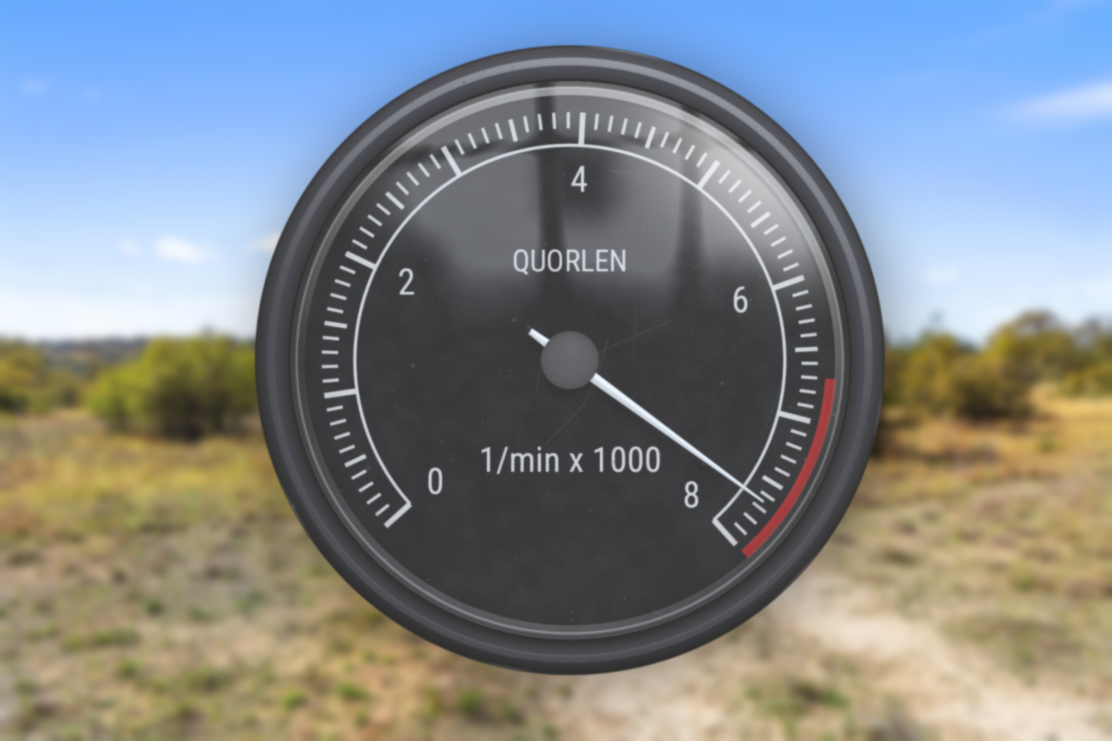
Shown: value=7650 unit=rpm
